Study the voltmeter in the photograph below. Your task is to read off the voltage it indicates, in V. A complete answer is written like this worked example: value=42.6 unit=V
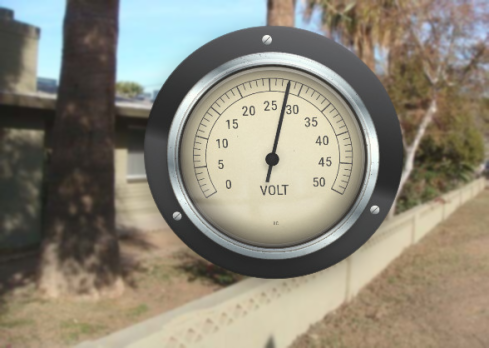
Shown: value=28 unit=V
